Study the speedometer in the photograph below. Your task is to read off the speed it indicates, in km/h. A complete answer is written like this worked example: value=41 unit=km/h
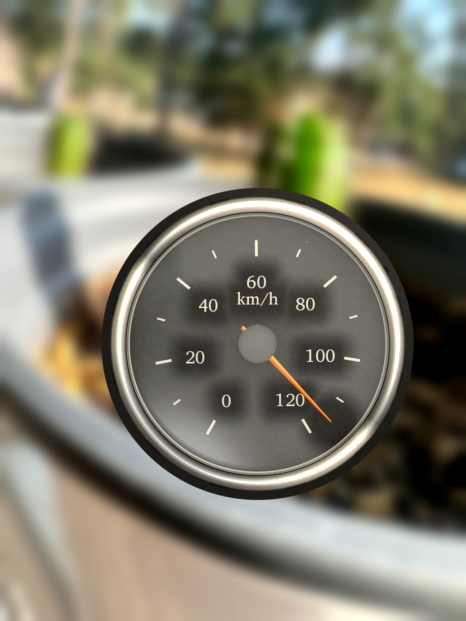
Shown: value=115 unit=km/h
